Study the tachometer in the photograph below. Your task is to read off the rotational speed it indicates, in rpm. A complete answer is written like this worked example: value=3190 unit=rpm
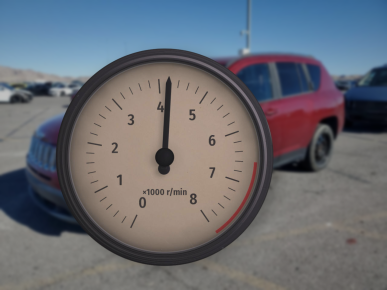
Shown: value=4200 unit=rpm
